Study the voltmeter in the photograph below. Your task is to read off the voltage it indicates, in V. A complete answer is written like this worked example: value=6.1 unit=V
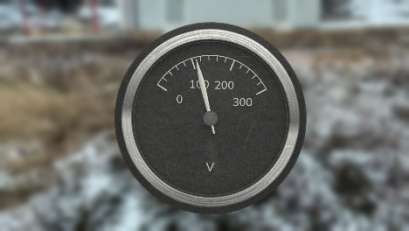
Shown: value=110 unit=V
